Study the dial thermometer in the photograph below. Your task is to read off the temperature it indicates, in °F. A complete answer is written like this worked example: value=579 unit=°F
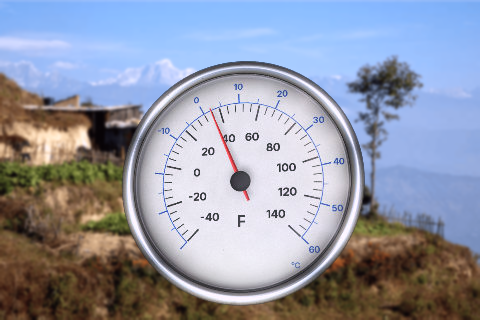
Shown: value=36 unit=°F
